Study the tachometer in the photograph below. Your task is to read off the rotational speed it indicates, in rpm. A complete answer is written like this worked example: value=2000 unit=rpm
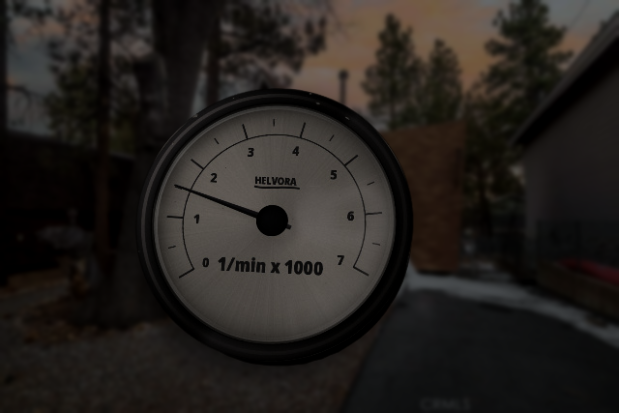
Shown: value=1500 unit=rpm
